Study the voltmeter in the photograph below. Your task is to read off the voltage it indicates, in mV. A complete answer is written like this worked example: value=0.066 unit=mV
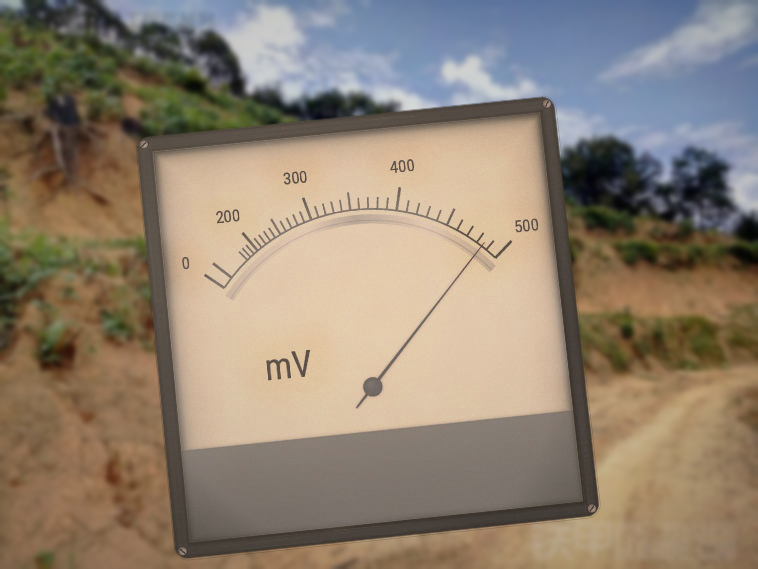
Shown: value=485 unit=mV
